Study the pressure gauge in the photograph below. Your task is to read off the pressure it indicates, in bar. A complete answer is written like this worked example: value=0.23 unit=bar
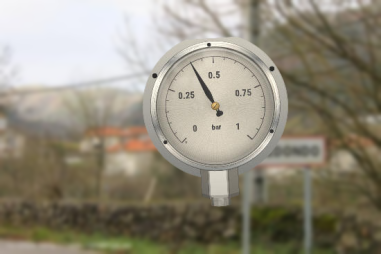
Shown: value=0.4 unit=bar
